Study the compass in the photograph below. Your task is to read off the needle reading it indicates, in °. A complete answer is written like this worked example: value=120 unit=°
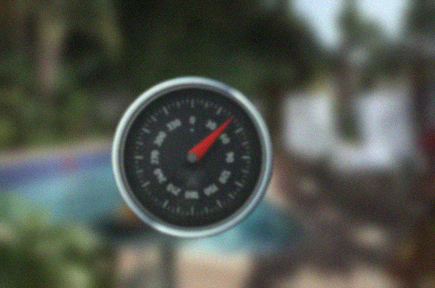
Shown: value=45 unit=°
